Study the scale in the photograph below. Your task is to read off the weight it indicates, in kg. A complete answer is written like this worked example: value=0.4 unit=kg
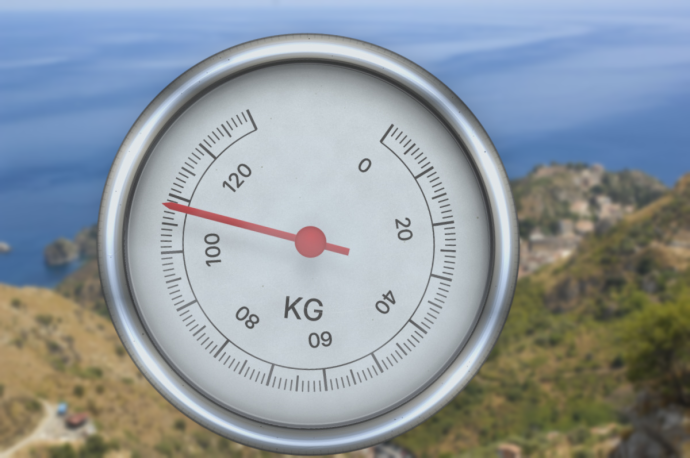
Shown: value=108 unit=kg
